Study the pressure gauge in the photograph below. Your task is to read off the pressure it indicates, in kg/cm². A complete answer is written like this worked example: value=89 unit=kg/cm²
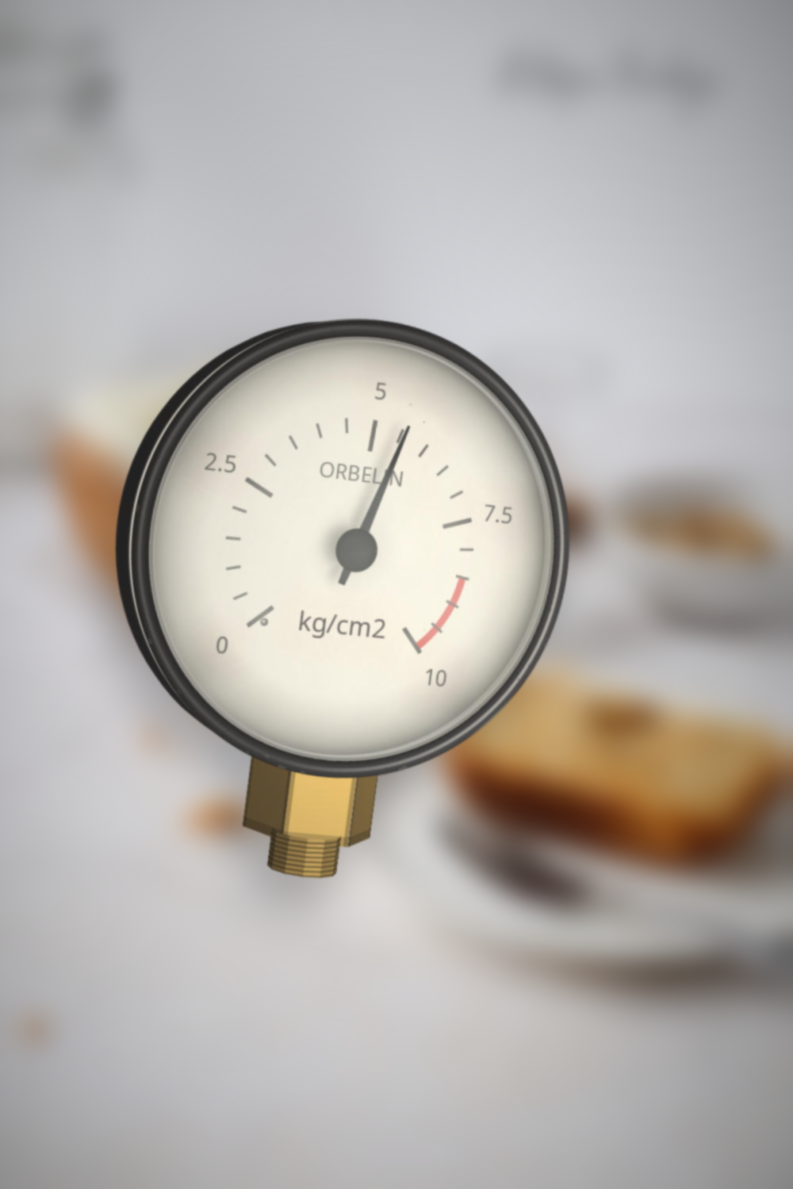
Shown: value=5.5 unit=kg/cm²
